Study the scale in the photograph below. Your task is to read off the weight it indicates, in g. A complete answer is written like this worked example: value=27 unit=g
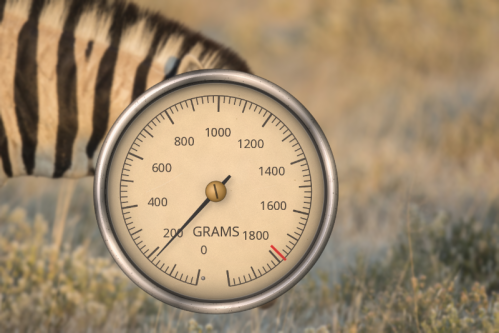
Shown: value=180 unit=g
